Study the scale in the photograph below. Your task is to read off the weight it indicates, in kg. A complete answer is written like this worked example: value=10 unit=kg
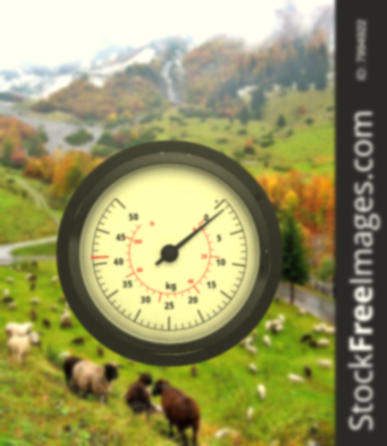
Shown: value=1 unit=kg
